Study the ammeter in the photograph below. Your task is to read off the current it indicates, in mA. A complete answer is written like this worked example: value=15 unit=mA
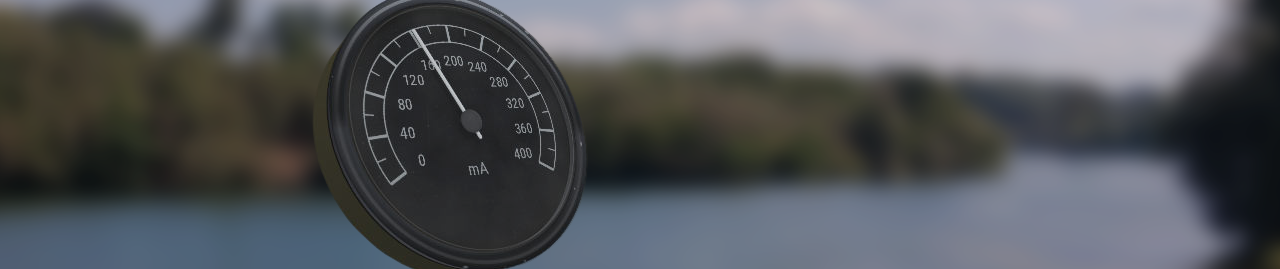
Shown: value=160 unit=mA
